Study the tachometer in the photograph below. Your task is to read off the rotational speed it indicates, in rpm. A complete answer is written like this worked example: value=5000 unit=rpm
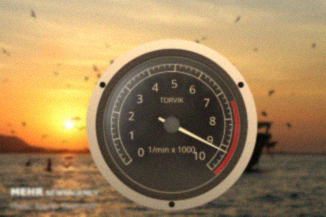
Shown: value=9200 unit=rpm
